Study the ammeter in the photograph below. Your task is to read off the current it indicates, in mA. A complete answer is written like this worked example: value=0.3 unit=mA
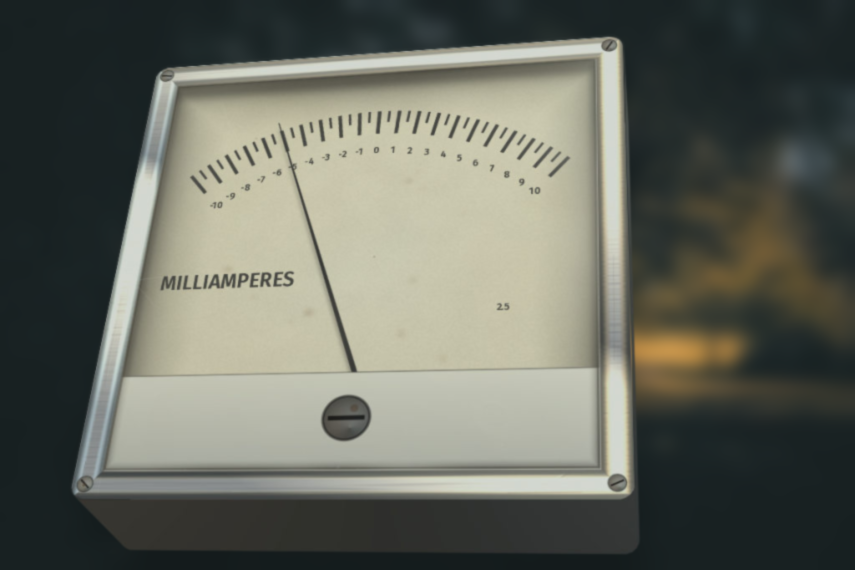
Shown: value=-5 unit=mA
